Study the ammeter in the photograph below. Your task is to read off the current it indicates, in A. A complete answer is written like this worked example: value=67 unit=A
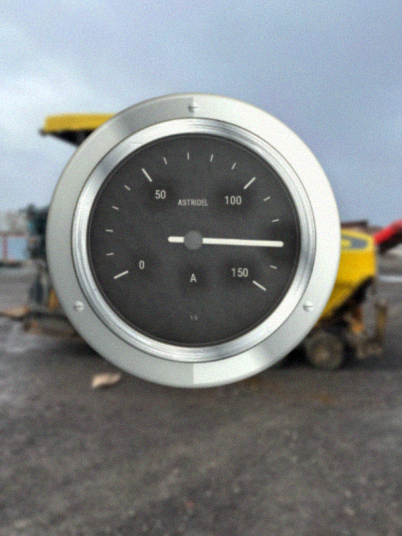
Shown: value=130 unit=A
